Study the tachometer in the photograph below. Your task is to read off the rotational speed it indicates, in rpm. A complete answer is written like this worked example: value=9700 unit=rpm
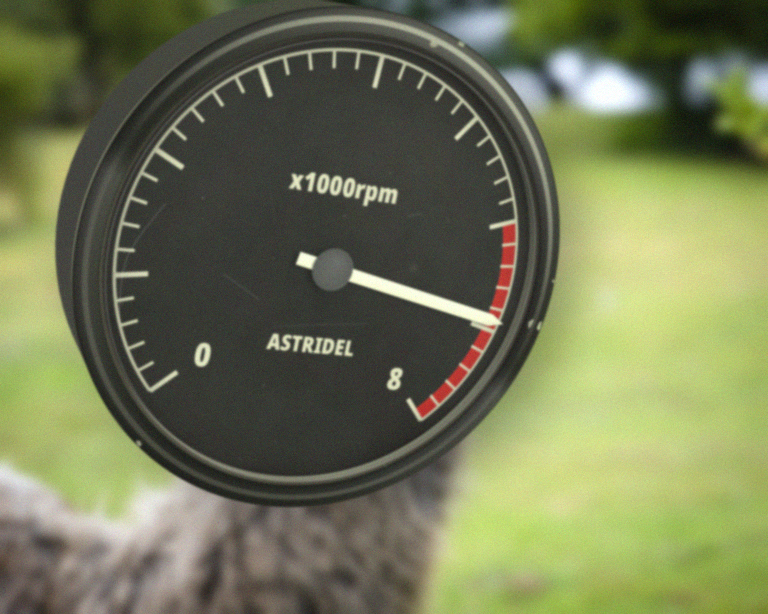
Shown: value=6900 unit=rpm
